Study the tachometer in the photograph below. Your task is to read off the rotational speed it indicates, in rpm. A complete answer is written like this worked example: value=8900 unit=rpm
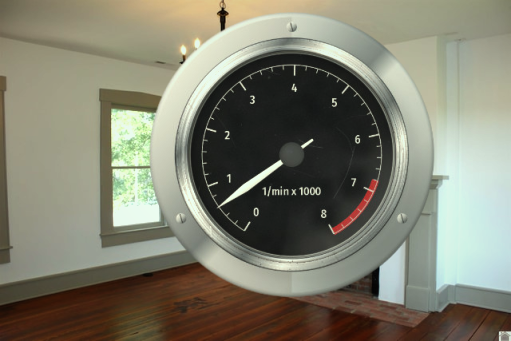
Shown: value=600 unit=rpm
